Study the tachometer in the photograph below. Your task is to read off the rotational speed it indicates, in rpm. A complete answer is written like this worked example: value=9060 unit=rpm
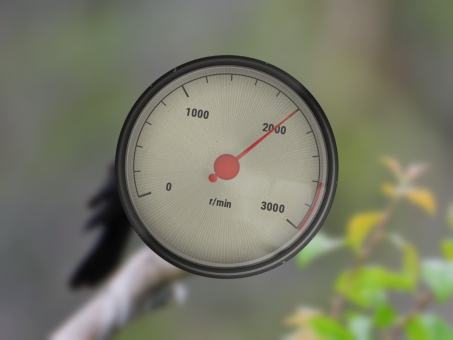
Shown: value=2000 unit=rpm
